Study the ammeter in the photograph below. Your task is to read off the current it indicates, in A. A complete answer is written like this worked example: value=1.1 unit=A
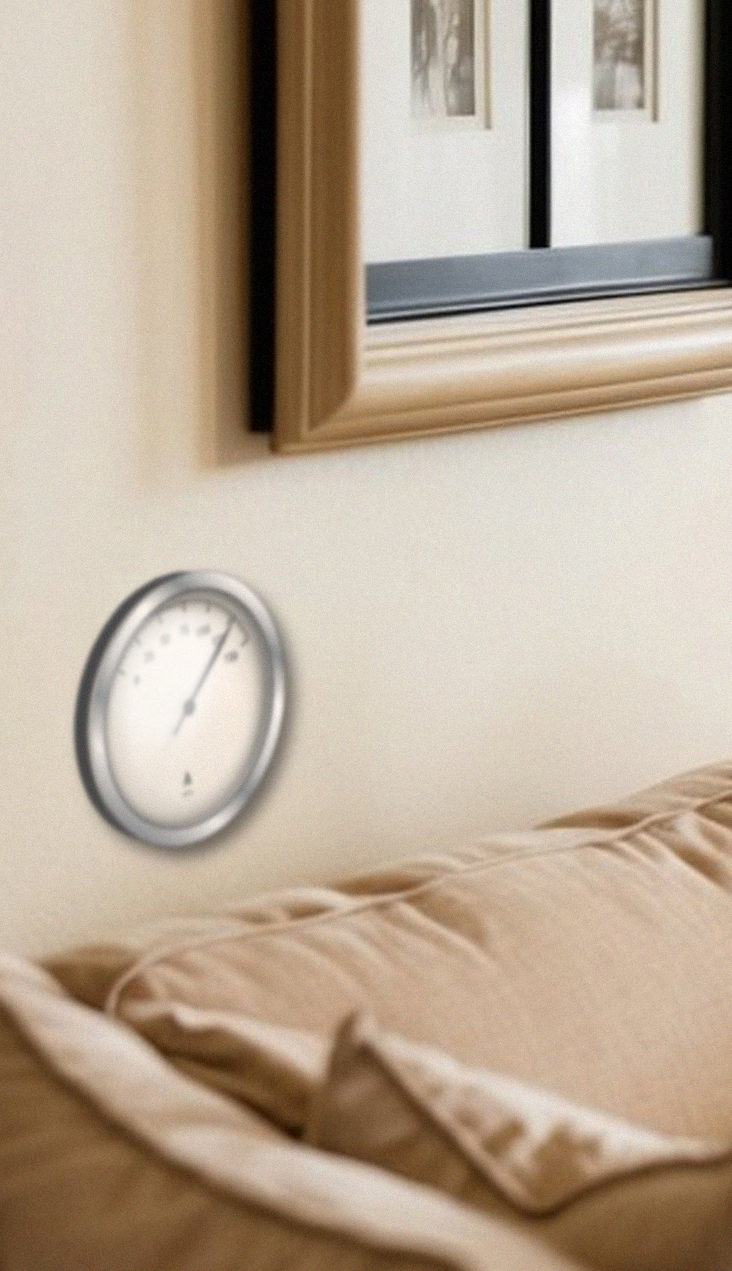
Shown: value=125 unit=A
